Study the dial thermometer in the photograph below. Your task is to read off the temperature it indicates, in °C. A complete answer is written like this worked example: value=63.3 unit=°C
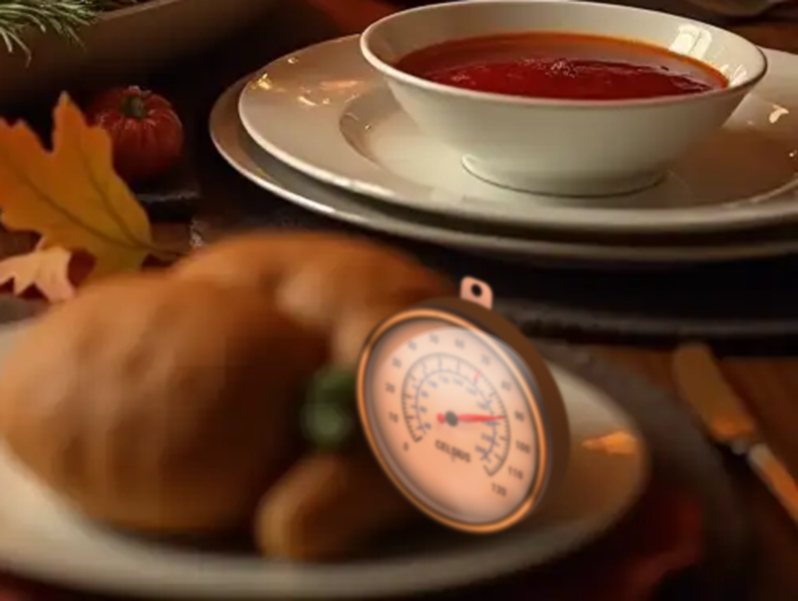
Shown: value=90 unit=°C
